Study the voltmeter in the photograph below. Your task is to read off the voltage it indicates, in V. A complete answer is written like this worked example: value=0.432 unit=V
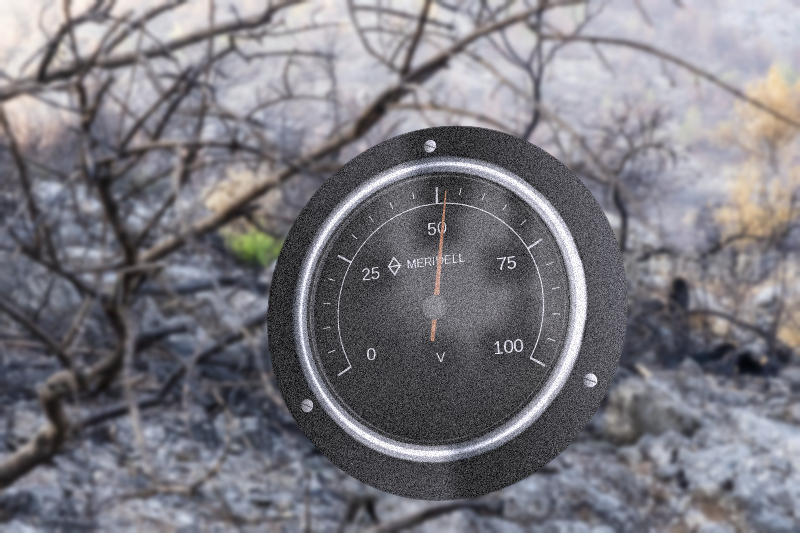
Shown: value=52.5 unit=V
